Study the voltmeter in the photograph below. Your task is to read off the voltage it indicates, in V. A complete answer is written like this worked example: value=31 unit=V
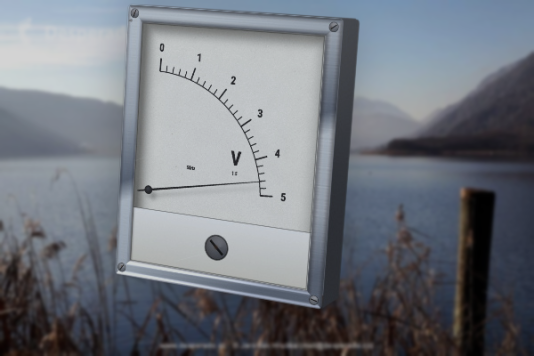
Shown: value=4.6 unit=V
